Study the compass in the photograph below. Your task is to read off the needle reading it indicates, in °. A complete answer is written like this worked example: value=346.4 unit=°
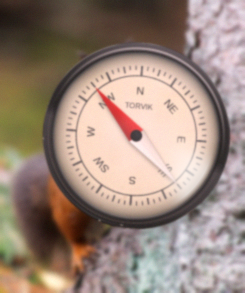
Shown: value=315 unit=°
